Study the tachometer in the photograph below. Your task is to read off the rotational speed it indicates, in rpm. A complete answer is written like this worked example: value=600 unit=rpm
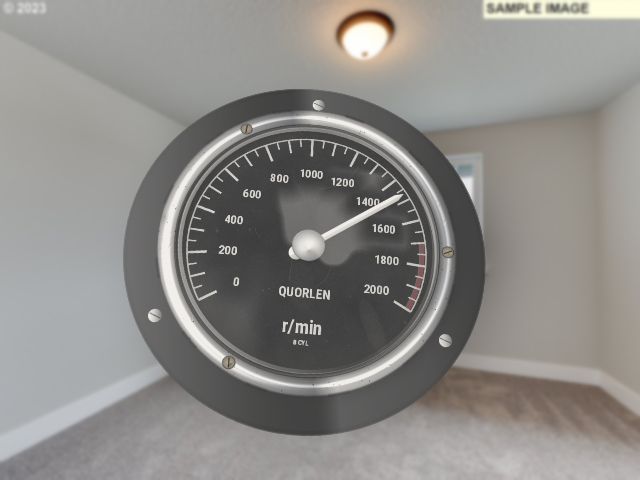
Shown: value=1475 unit=rpm
